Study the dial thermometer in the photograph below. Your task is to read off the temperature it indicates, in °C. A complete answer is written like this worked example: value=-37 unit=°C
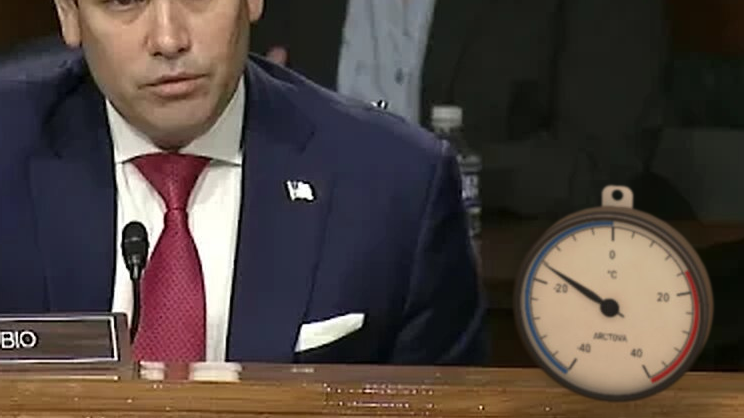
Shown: value=-16 unit=°C
